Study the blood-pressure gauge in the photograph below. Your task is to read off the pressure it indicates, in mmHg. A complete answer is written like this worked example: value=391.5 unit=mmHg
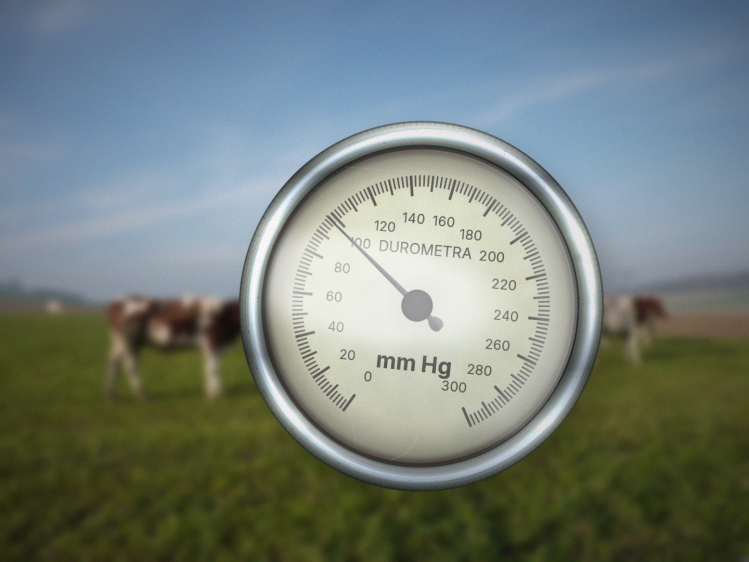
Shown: value=98 unit=mmHg
